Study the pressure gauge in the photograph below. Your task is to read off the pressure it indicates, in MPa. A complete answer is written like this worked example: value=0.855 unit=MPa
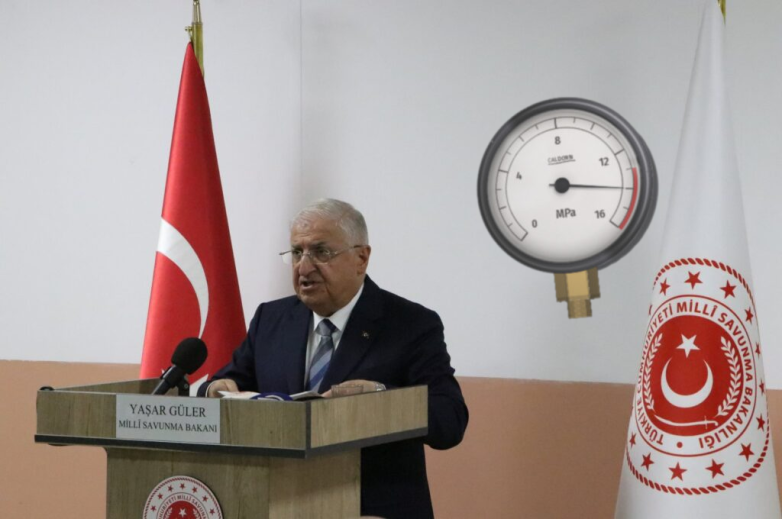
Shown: value=14 unit=MPa
